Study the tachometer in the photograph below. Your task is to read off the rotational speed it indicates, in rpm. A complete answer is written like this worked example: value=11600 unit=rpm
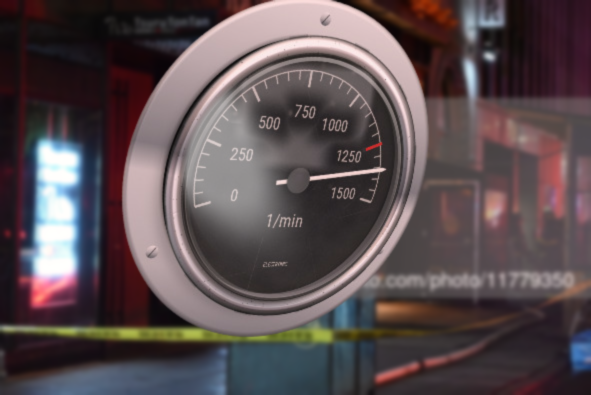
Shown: value=1350 unit=rpm
